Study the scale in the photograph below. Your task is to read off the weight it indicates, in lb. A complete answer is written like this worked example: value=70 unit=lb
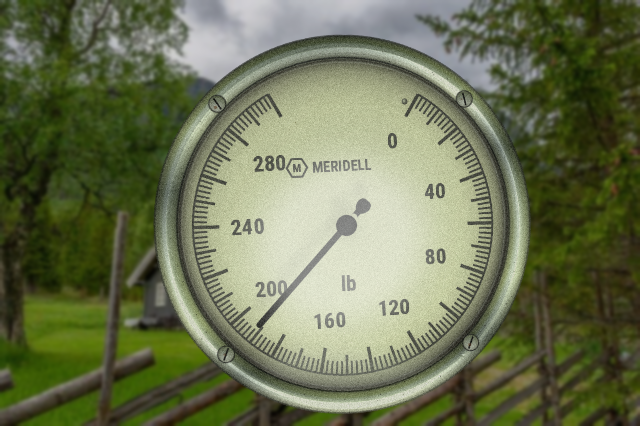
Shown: value=192 unit=lb
